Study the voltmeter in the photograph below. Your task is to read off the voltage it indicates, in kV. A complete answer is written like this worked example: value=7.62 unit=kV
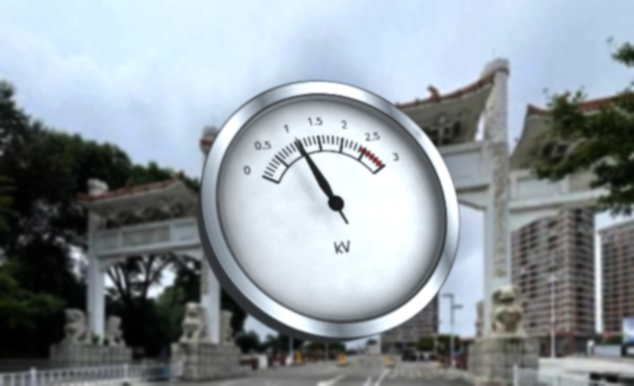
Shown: value=1 unit=kV
